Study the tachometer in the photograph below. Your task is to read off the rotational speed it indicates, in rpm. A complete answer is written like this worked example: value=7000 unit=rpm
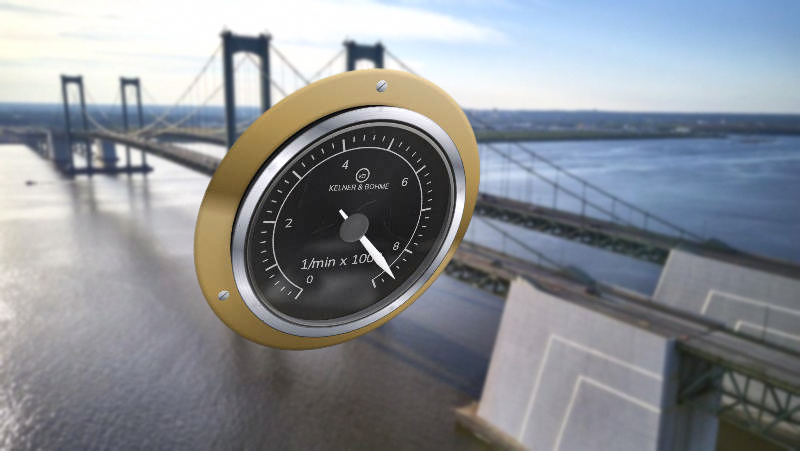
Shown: value=8600 unit=rpm
